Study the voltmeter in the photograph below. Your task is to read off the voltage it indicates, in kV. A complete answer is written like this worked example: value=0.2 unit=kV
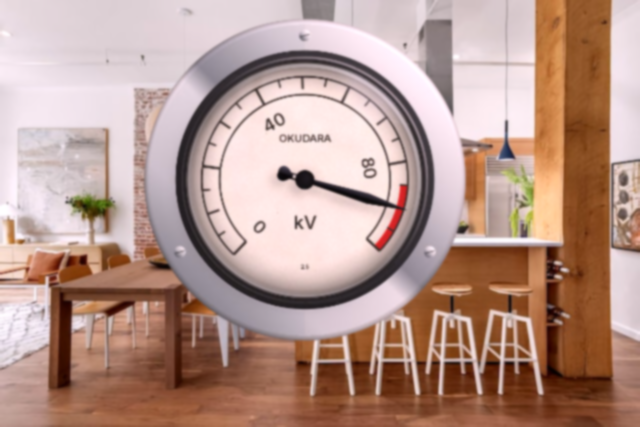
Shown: value=90 unit=kV
